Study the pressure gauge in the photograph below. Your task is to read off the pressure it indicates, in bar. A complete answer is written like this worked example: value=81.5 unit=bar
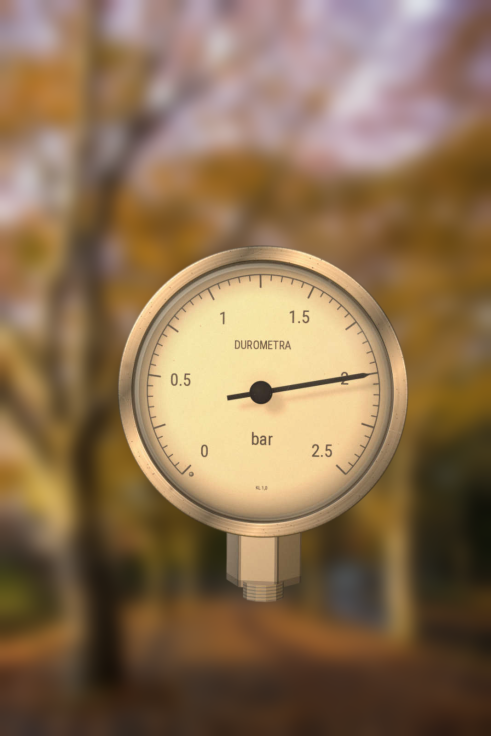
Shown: value=2 unit=bar
